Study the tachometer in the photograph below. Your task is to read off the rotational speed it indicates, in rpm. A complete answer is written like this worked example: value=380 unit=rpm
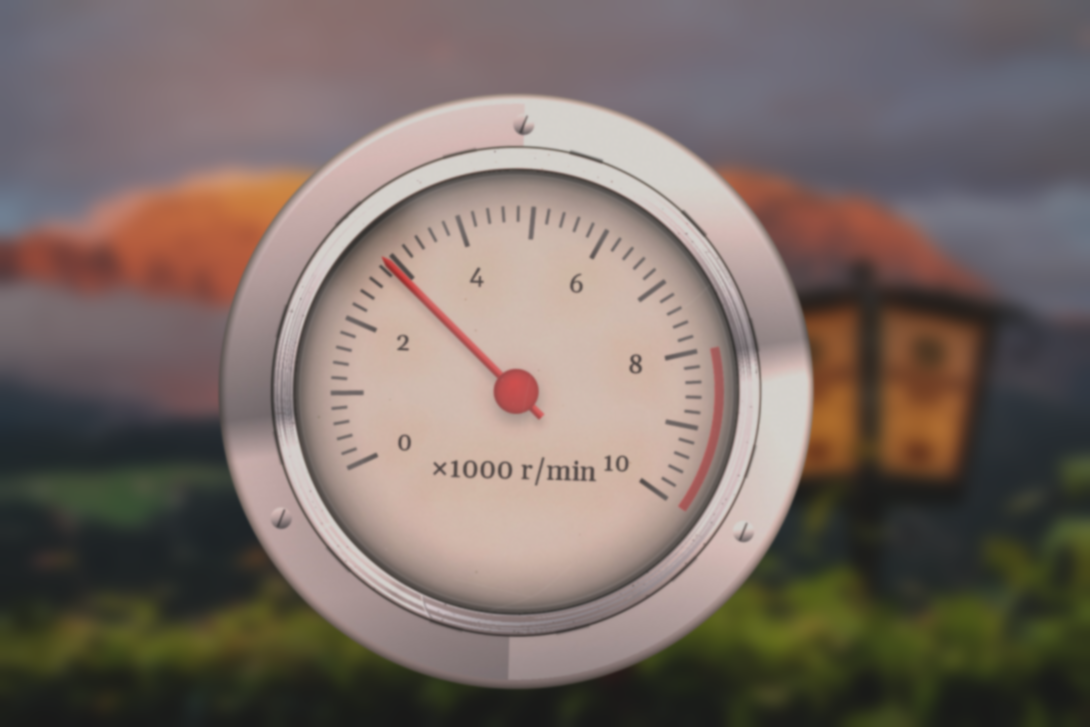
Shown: value=2900 unit=rpm
